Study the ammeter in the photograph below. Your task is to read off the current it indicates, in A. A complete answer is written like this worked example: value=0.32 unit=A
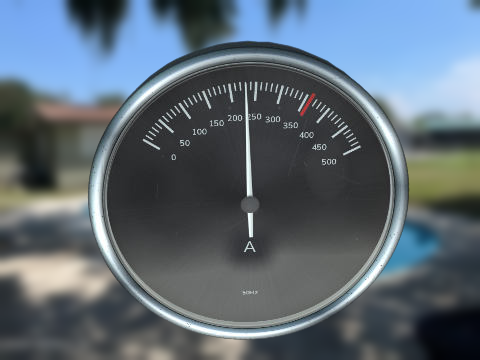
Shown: value=230 unit=A
